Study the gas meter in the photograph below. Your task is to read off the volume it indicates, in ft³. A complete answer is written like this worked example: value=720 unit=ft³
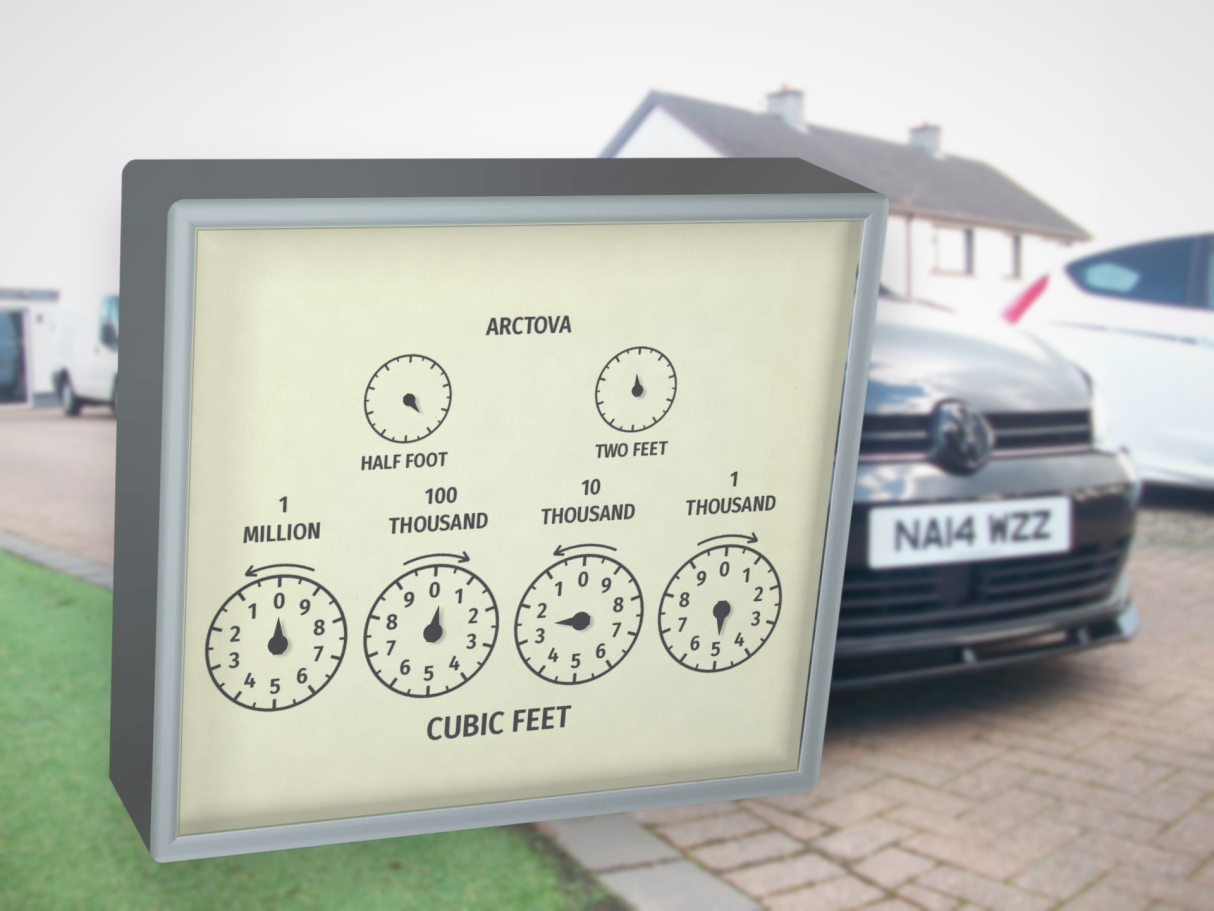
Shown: value=2500 unit=ft³
